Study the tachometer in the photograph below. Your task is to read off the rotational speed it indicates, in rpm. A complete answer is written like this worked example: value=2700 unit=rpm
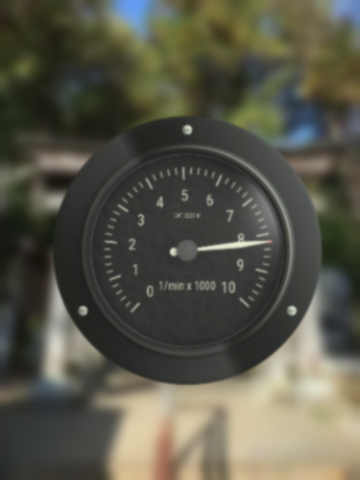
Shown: value=8200 unit=rpm
